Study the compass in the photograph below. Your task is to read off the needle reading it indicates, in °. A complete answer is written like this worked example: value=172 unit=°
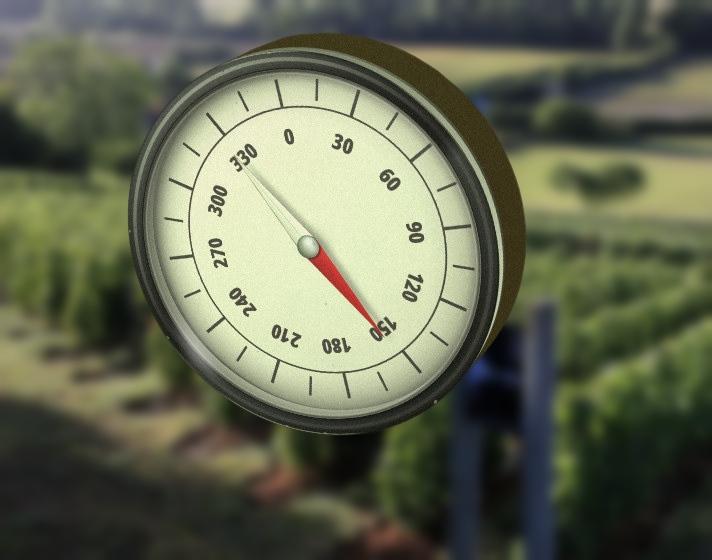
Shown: value=150 unit=°
